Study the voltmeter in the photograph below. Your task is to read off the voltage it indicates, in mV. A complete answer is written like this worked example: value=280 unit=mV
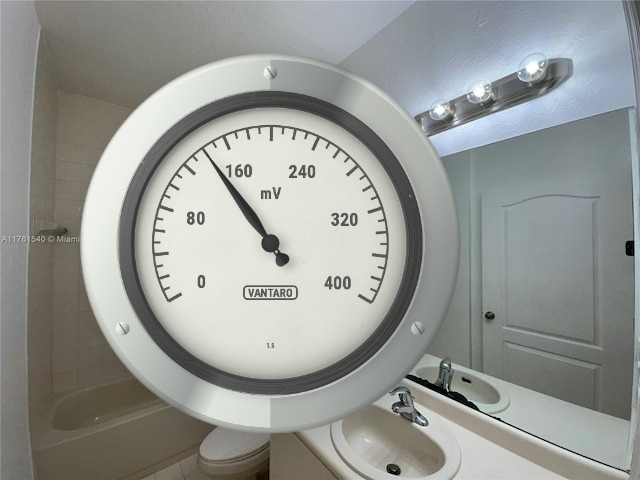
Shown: value=140 unit=mV
